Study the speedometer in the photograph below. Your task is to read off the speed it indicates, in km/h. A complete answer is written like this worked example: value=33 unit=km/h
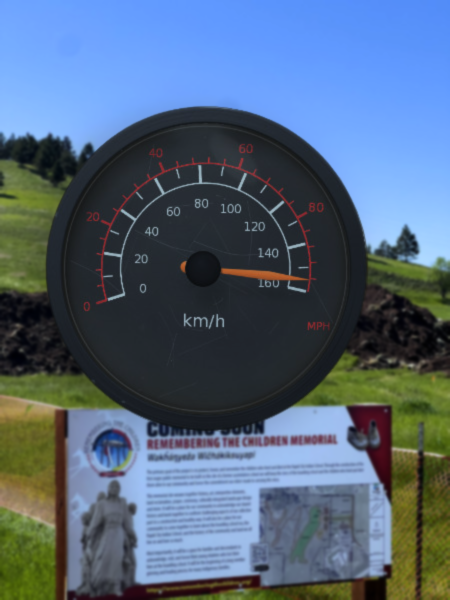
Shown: value=155 unit=km/h
